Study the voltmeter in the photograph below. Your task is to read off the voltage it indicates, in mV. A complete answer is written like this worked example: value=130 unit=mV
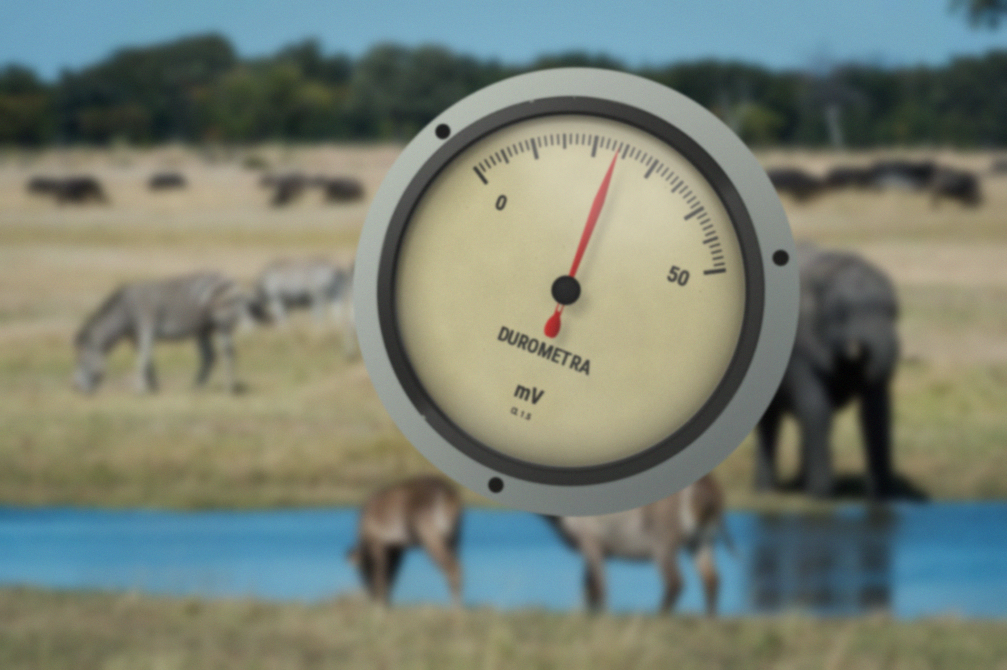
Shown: value=24 unit=mV
